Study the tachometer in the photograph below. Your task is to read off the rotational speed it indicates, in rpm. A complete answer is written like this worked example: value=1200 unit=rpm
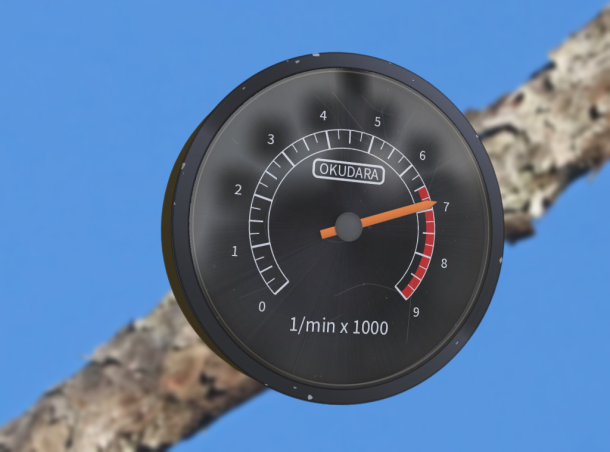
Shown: value=6875 unit=rpm
